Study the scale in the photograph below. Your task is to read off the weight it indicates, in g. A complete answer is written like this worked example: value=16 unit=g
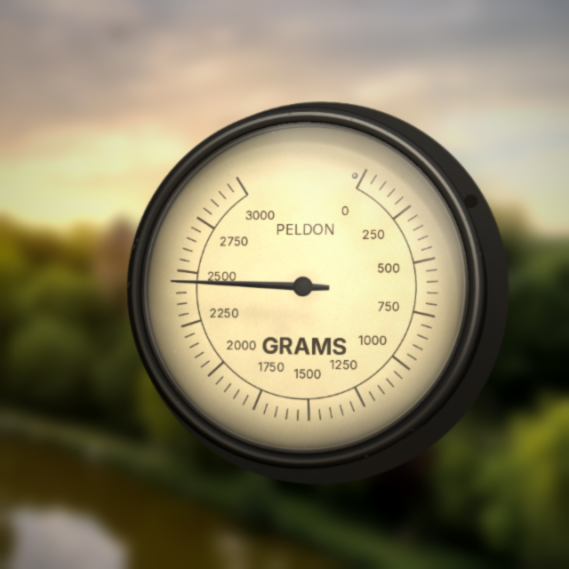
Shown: value=2450 unit=g
